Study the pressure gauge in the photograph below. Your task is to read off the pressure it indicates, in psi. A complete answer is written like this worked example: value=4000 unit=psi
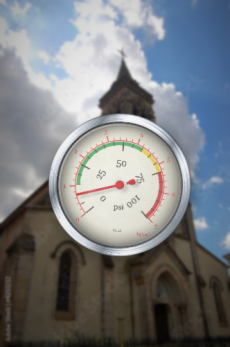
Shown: value=10 unit=psi
